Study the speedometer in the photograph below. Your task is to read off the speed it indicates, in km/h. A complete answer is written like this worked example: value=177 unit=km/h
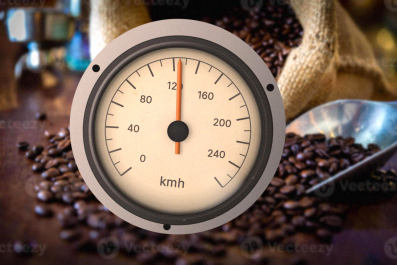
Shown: value=125 unit=km/h
